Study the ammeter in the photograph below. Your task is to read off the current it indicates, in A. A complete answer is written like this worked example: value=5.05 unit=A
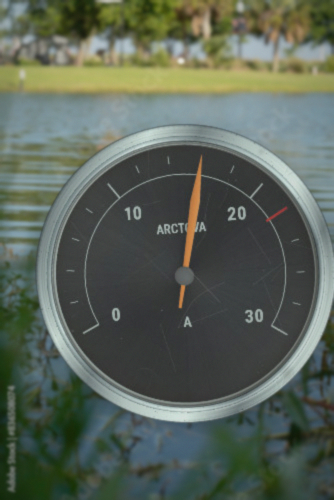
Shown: value=16 unit=A
